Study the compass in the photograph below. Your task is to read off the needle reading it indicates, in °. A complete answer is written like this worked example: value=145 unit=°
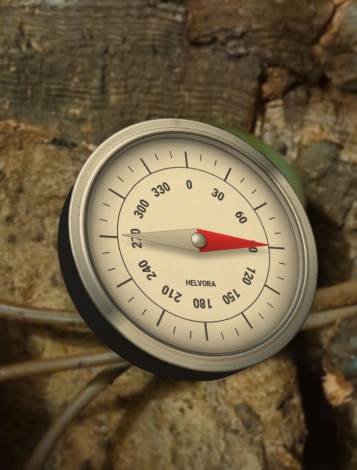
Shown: value=90 unit=°
